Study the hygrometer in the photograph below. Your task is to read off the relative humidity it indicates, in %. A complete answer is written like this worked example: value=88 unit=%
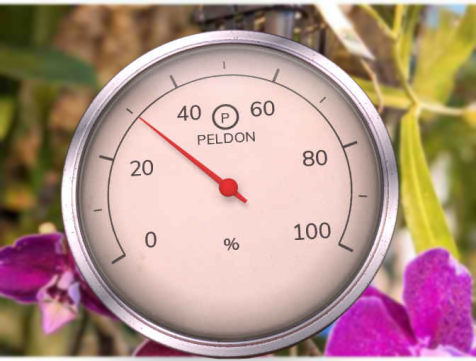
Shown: value=30 unit=%
